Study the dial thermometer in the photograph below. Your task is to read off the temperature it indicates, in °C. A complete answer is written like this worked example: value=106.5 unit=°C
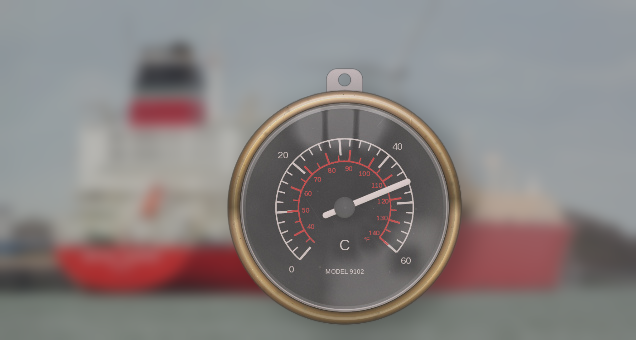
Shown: value=46 unit=°C
